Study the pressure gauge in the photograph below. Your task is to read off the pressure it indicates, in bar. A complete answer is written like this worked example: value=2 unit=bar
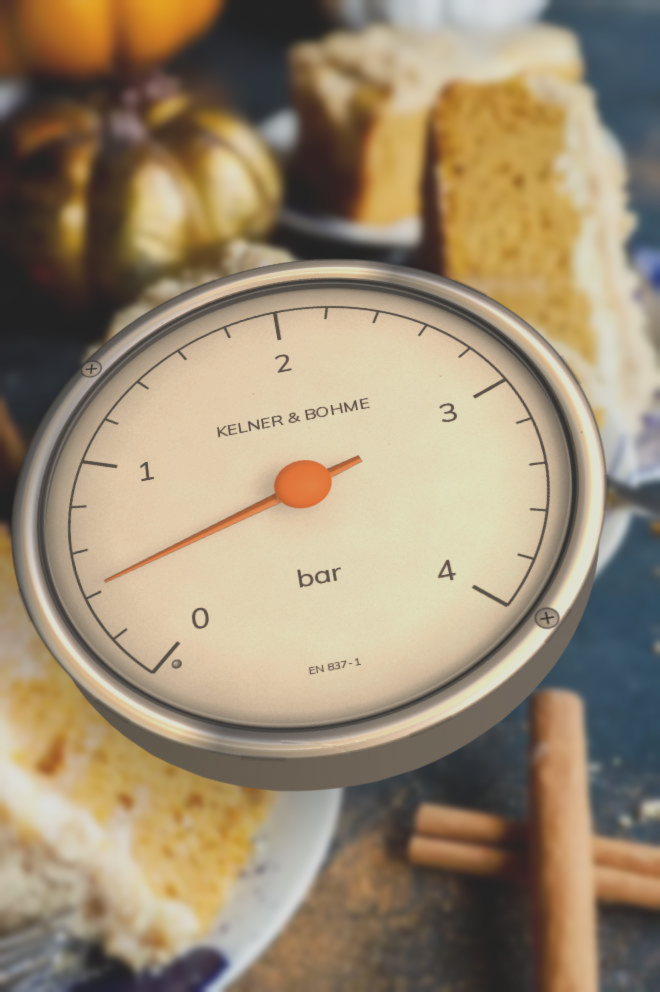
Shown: value=0.4 unit=bar
